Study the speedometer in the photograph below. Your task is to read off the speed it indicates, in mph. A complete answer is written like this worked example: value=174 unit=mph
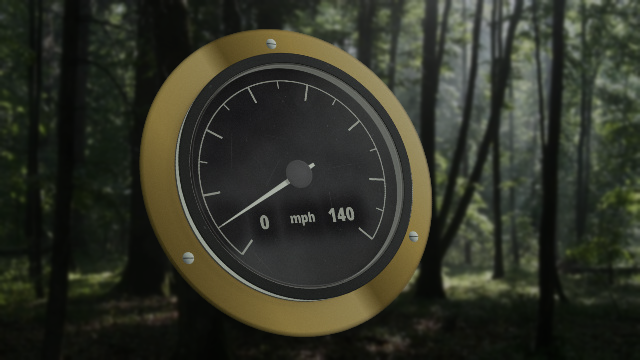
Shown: value=10 unit=mph
